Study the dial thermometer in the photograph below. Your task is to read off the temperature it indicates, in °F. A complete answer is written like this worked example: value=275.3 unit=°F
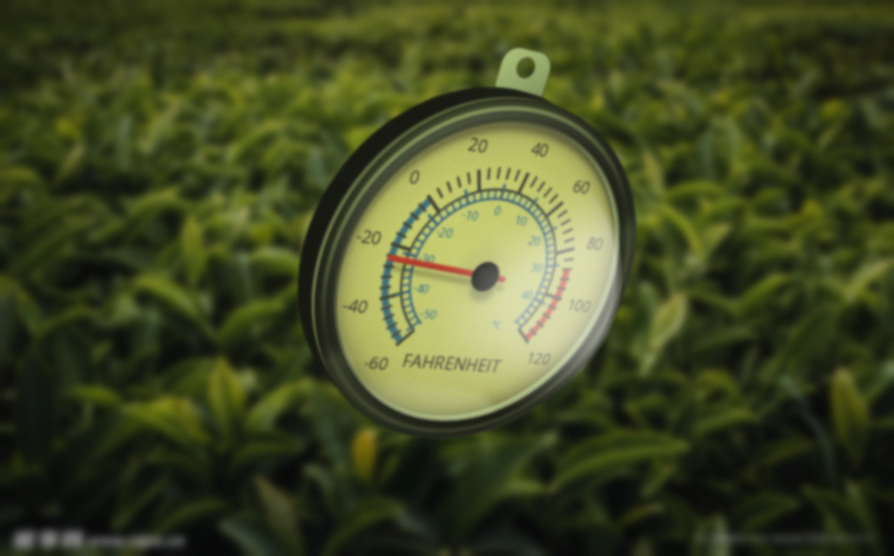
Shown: value=-24 unit=°F
